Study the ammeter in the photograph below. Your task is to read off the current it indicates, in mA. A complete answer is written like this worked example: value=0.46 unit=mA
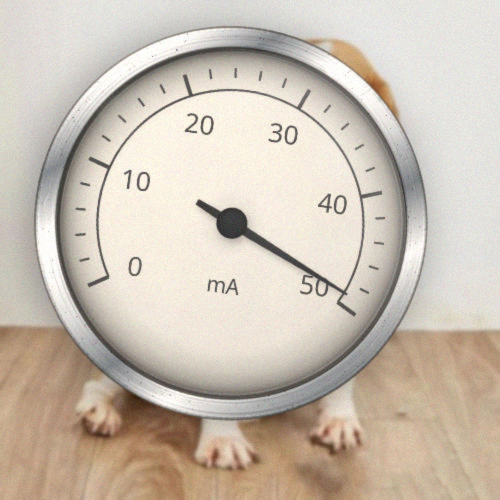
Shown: value=49 unit=mA
